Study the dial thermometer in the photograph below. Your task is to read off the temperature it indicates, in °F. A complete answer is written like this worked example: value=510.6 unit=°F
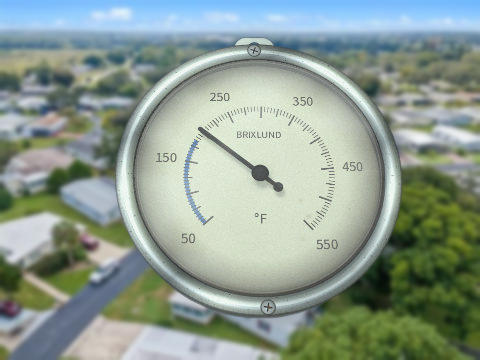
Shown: value=200 unit=°F
